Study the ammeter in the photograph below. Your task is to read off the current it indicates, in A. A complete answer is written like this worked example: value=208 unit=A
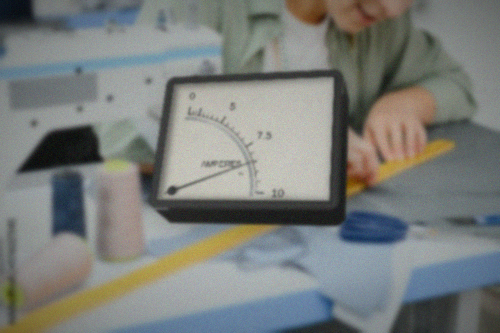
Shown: value=8.5 unit=A
